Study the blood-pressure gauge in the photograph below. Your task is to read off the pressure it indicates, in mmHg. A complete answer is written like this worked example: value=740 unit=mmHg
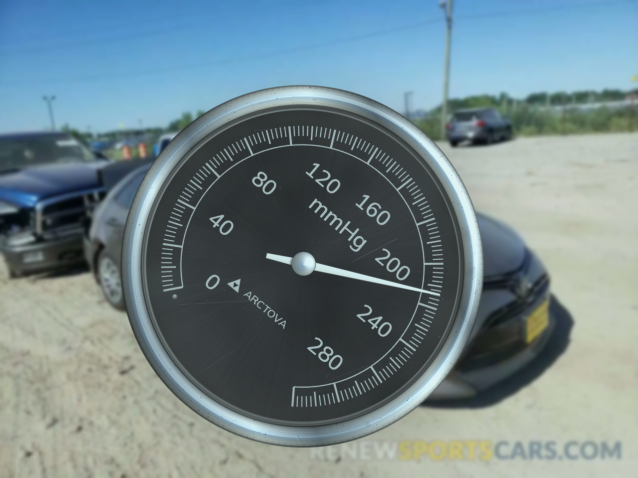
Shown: value=214 unit=mmHg
